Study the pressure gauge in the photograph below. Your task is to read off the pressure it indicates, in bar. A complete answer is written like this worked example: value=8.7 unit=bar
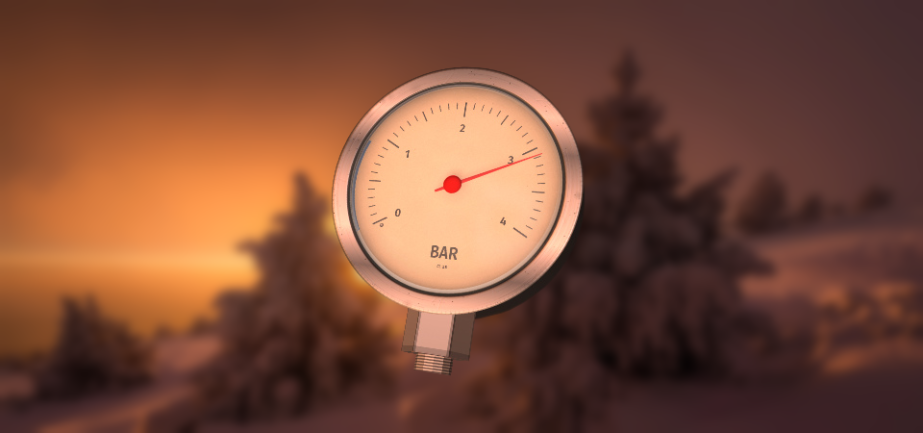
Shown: value=3.1 unit=bar
